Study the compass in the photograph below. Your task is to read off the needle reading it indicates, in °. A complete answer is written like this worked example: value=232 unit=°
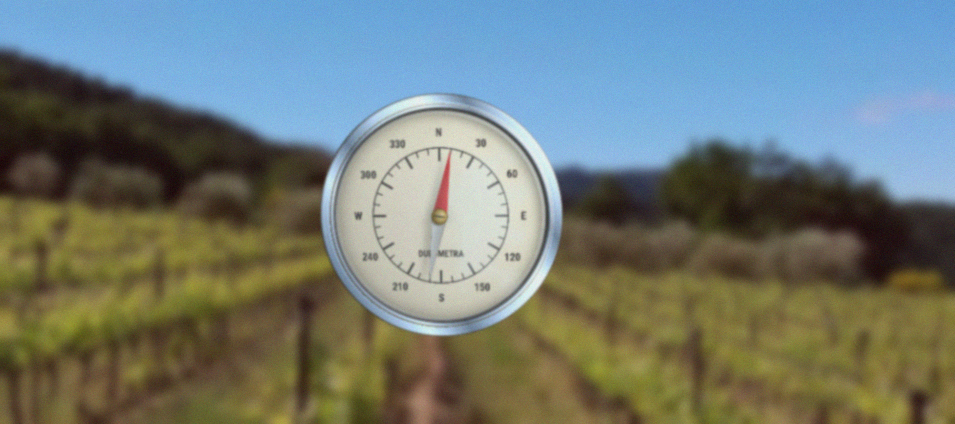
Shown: value=10 unit=°
